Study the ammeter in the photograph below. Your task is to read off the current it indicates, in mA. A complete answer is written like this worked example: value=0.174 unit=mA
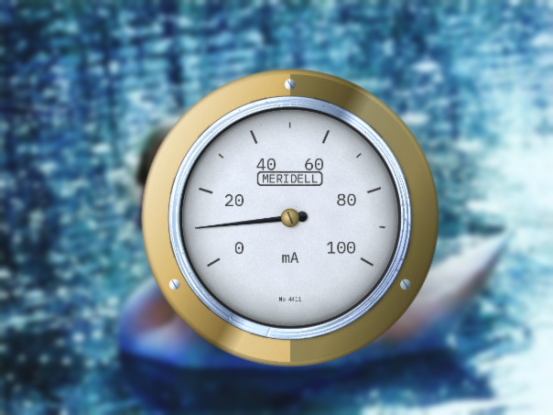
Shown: value=10 unit=mA
